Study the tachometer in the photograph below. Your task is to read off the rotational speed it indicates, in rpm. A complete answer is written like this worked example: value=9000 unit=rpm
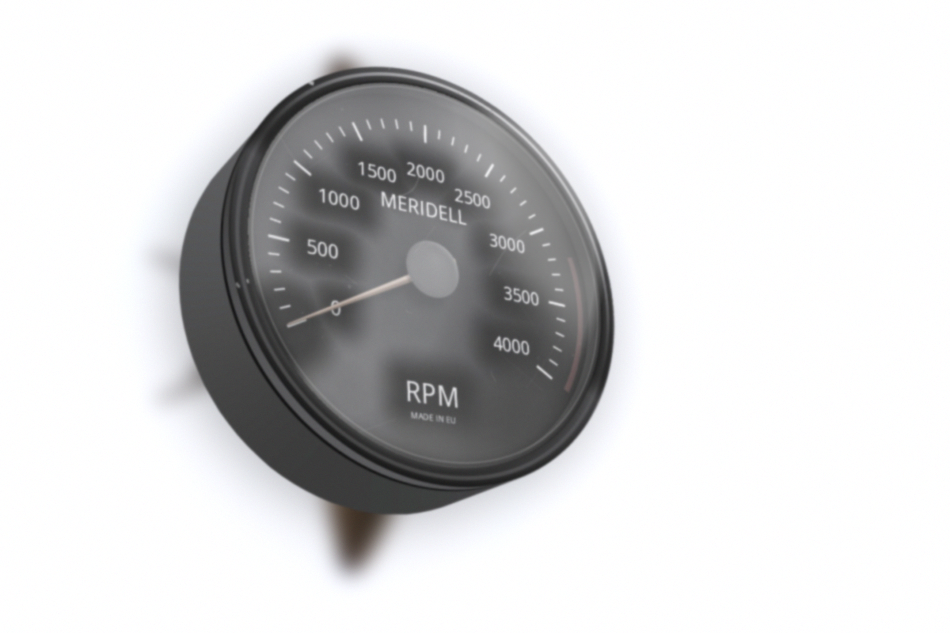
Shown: value=0 unit=rpm
